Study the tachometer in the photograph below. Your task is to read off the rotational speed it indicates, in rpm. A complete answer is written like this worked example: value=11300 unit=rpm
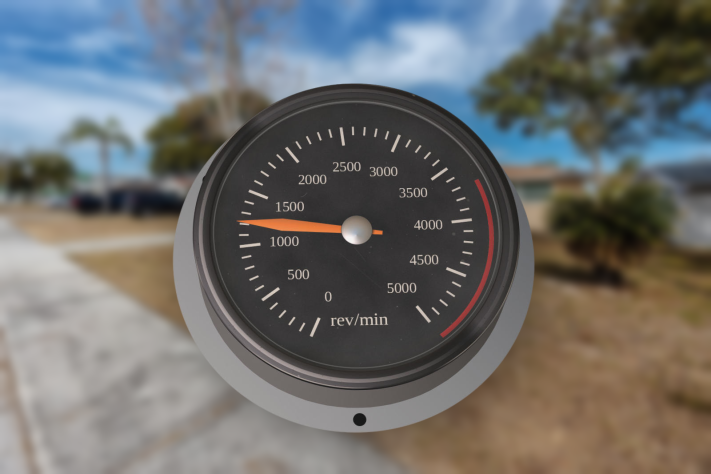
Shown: value=1200 unit=rpm
